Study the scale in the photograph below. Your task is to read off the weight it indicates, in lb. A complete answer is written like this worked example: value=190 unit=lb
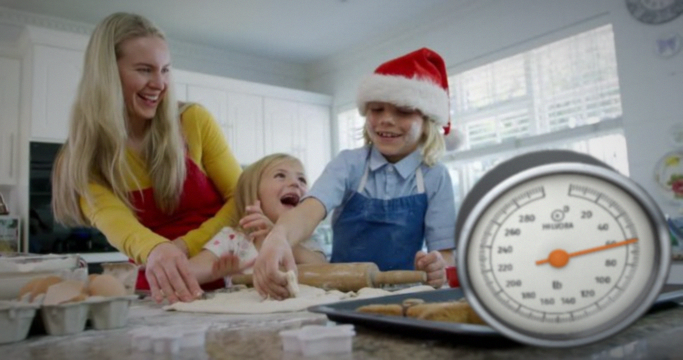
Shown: value=60 unit=lb
